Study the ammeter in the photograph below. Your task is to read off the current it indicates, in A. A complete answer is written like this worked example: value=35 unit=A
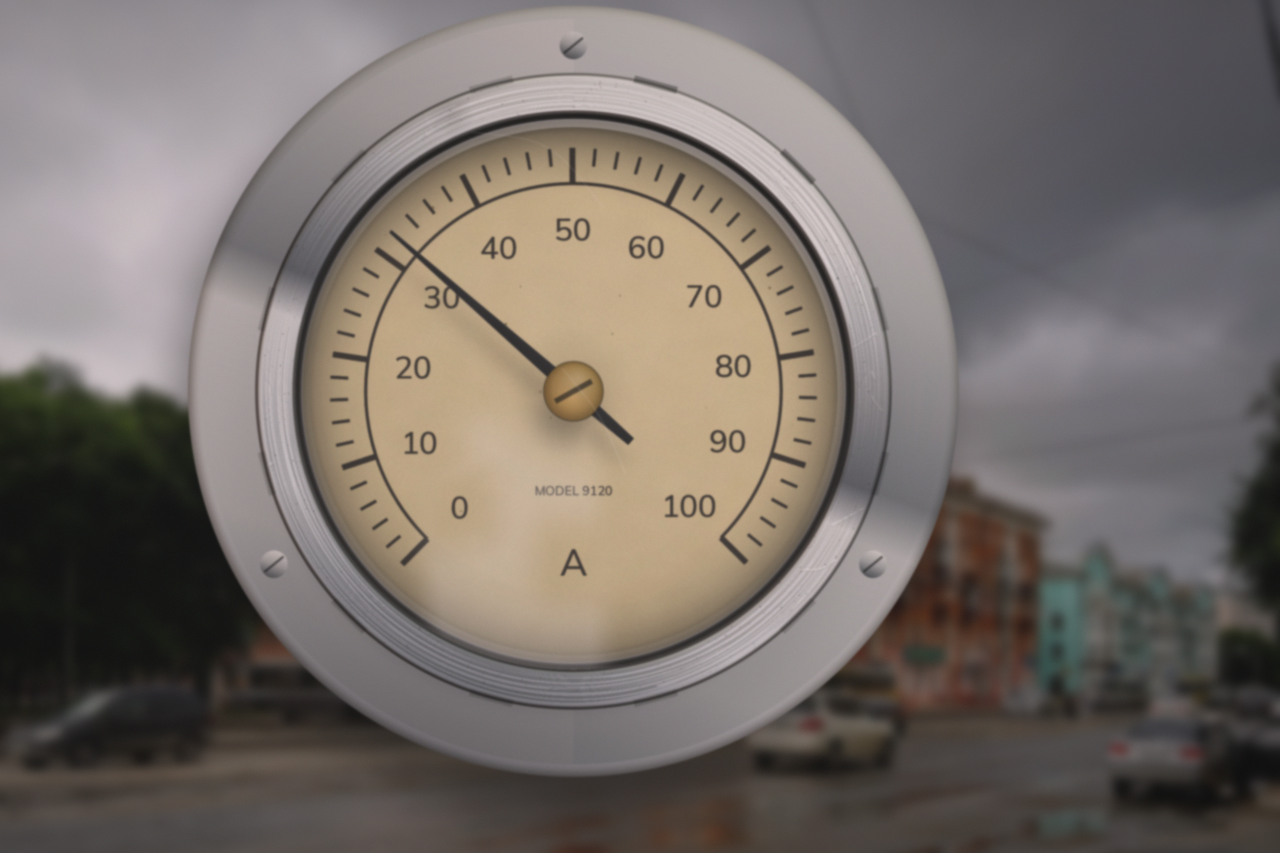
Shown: value=32 unit=A
